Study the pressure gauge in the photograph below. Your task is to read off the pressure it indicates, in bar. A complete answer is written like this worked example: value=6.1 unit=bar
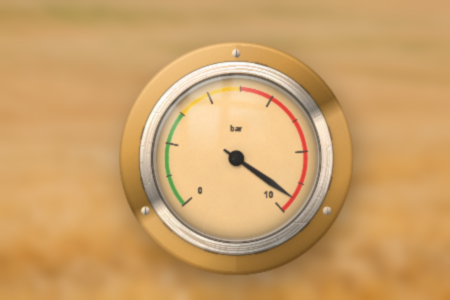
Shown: value=9.5 unit=bar
